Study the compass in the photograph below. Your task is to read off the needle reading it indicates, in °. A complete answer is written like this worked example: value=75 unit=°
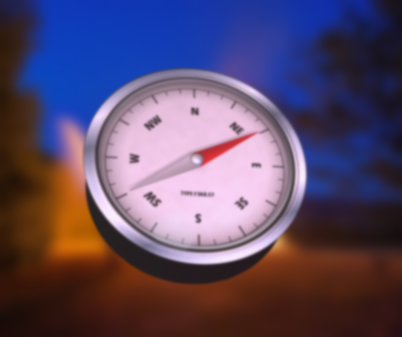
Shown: value=60 unit=°
